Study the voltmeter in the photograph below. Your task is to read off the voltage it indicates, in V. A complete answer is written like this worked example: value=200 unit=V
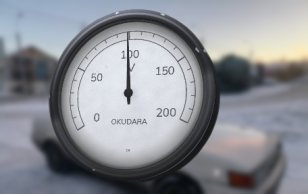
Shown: value=100 unit=V
